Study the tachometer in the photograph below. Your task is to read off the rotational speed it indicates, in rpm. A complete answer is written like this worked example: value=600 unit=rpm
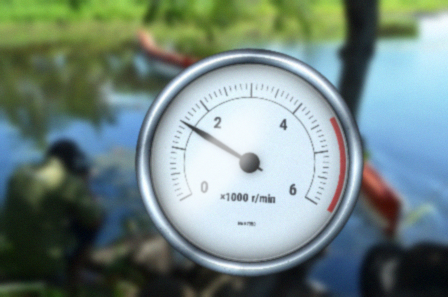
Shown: value=1500 unit=rpm
